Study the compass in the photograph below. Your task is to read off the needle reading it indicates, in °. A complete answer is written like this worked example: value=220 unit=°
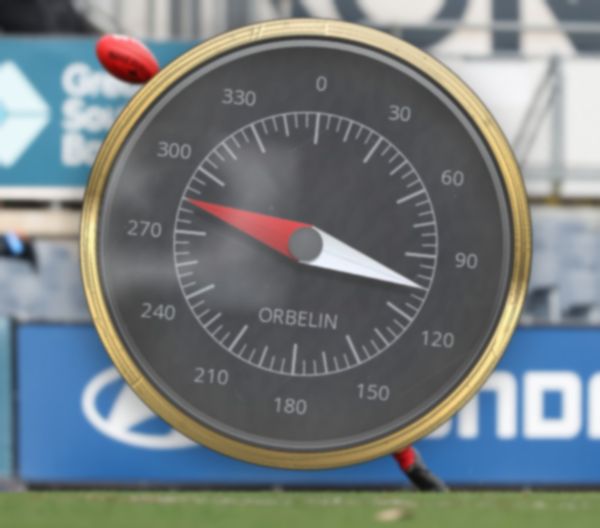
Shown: value=285 unit=°
